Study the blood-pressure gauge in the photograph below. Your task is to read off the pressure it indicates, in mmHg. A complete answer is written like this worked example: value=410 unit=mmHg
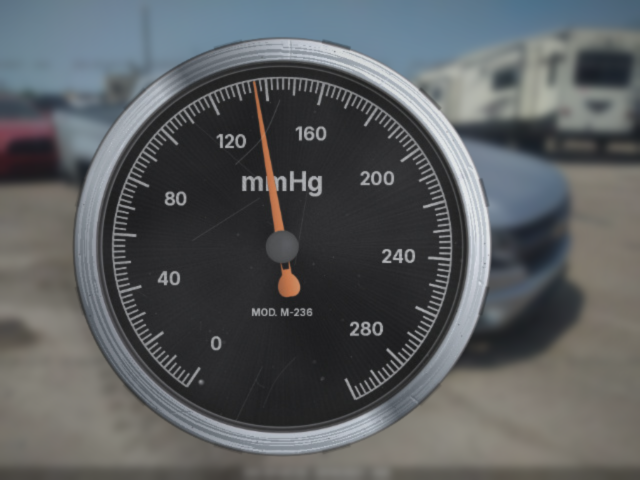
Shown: value=136 unit=mmHg
